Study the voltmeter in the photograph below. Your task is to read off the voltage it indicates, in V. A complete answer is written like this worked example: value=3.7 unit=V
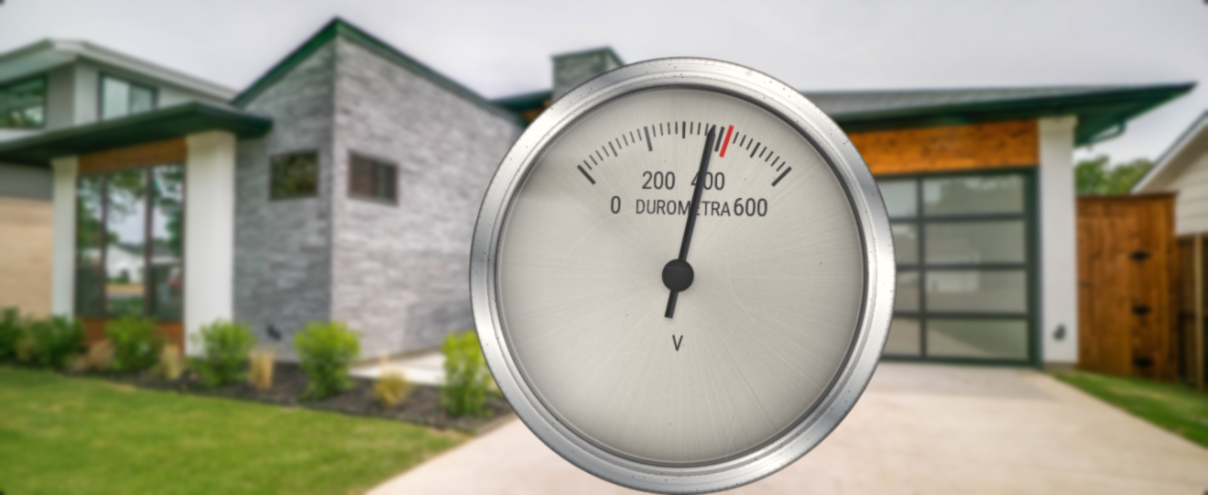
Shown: value=380 unit=V
